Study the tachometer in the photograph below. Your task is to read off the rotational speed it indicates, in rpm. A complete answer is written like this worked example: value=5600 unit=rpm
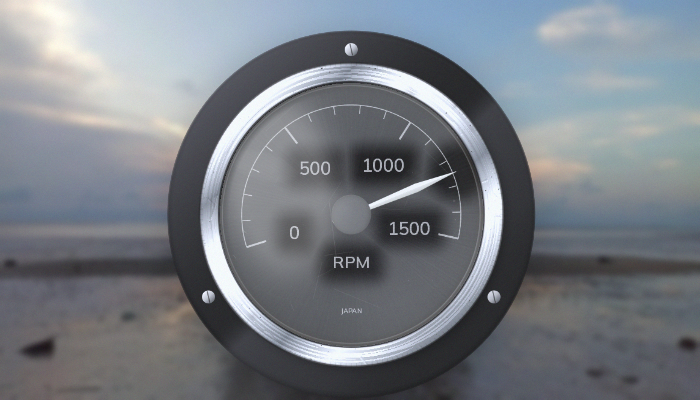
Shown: value=1250 unit=rpm
